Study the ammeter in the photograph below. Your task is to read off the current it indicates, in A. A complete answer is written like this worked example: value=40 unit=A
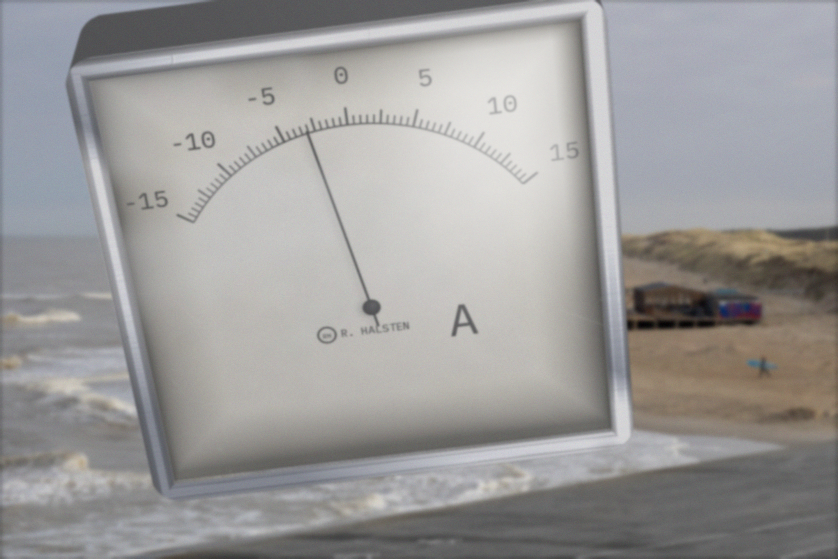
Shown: value=-3 unit=A
